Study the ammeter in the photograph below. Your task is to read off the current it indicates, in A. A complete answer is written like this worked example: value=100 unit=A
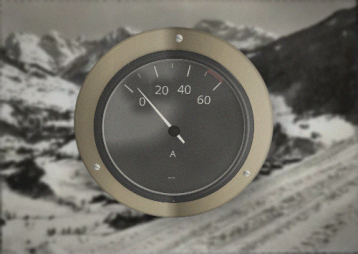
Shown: value=5 unit=A
